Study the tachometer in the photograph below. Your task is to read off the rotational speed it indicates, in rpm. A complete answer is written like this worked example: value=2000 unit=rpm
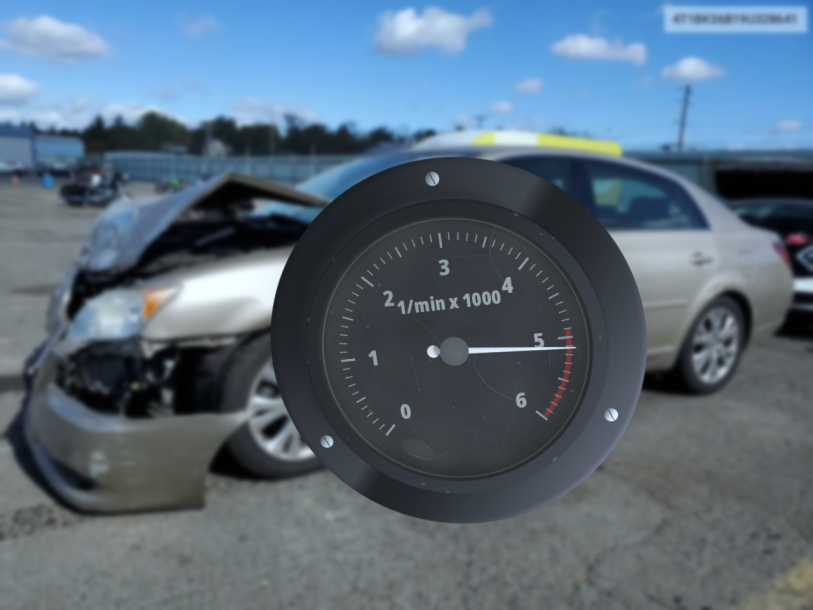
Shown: value=5100 unit=rpm
